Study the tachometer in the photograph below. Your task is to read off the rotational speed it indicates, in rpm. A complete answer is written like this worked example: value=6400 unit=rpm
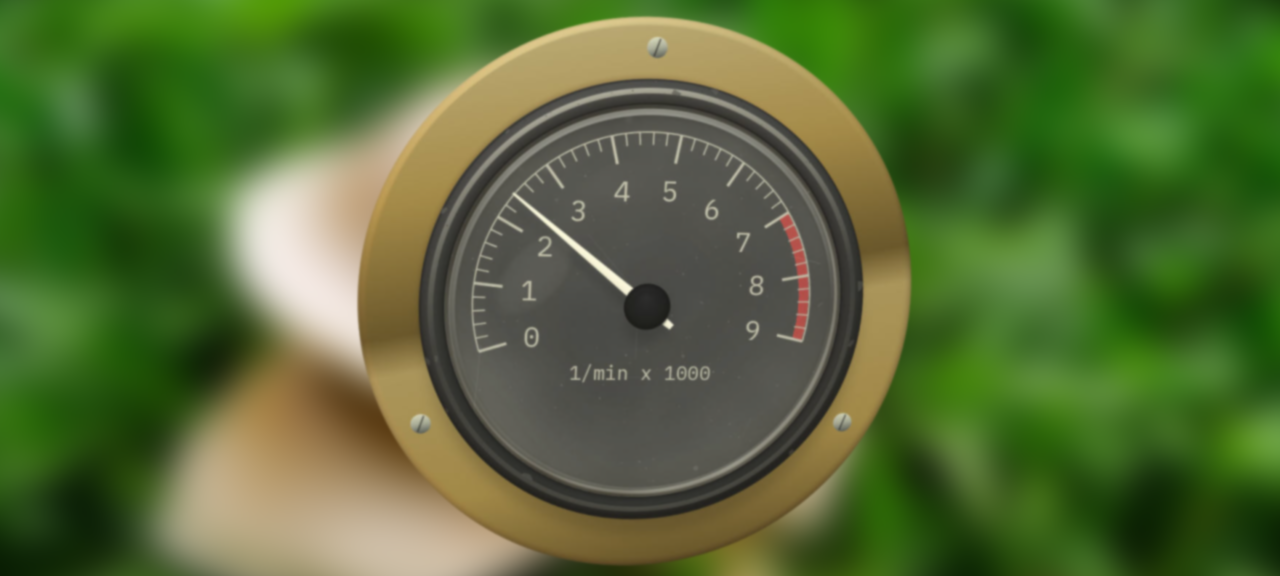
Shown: value=2400 unit=rpm
